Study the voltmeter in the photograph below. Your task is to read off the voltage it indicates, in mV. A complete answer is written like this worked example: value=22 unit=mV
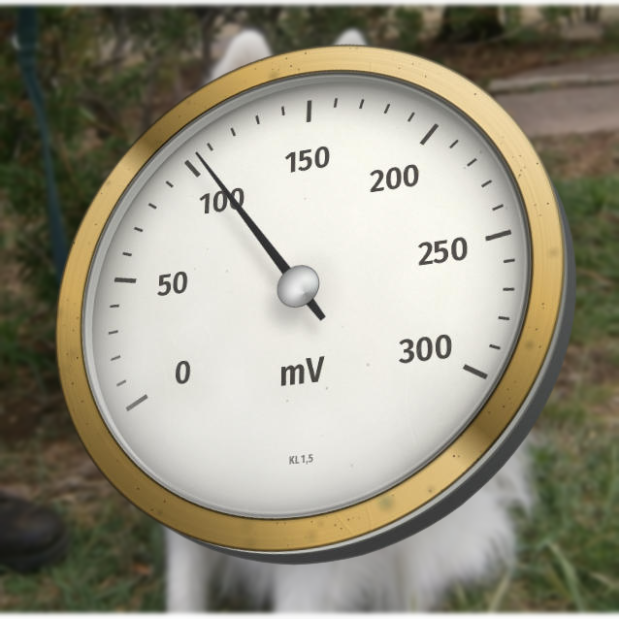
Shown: value=105 unit=mV
